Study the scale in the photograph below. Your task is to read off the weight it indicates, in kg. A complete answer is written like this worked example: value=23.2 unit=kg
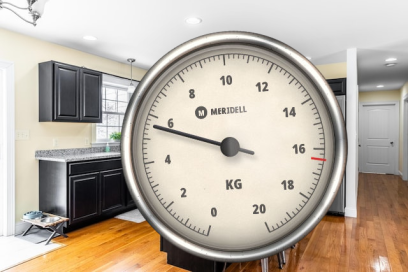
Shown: value=5.6 unit=kg
